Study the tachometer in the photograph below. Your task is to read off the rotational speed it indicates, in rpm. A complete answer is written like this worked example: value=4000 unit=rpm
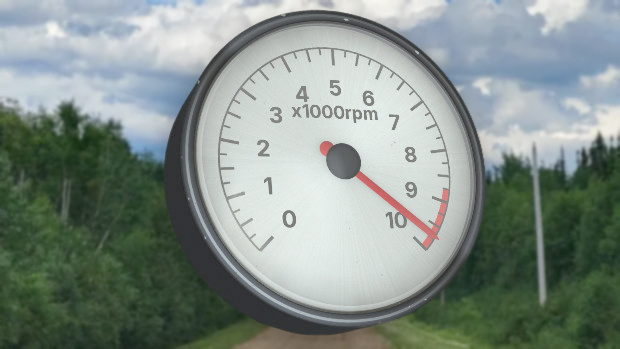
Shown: value=9750 unit=rpm
